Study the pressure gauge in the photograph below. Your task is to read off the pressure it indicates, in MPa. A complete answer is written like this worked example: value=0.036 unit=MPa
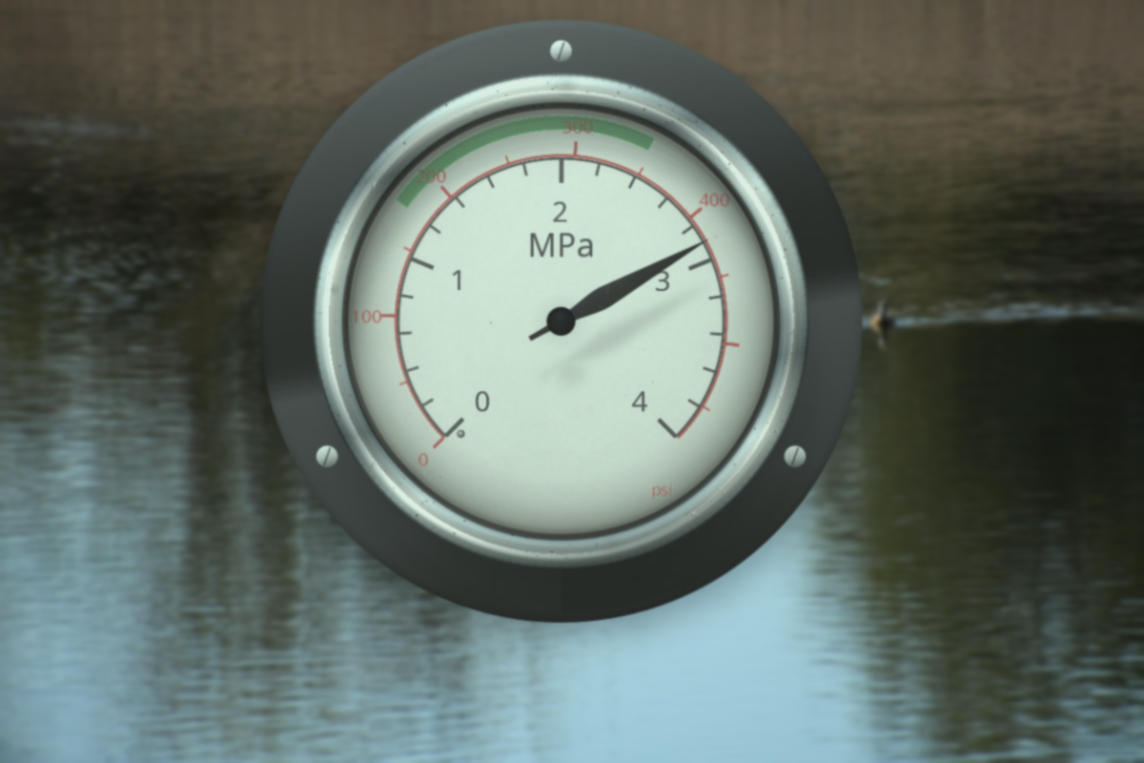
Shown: value=2.9 unit=MPa
